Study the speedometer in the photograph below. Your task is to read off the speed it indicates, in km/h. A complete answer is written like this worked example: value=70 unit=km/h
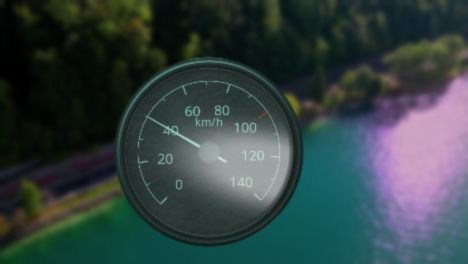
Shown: value=40 unit=km/h
